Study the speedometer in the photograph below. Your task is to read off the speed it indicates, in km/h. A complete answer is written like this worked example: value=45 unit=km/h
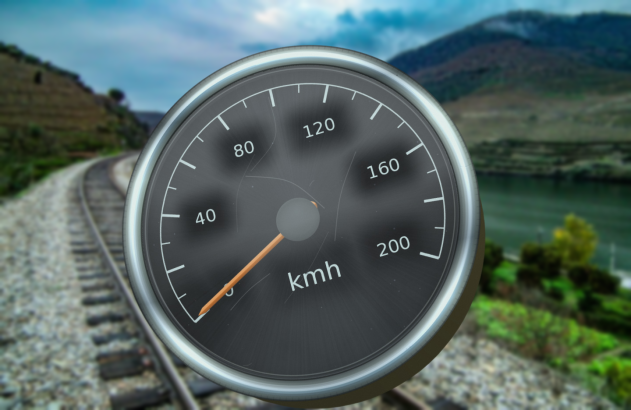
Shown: value=0 unit=km/h
